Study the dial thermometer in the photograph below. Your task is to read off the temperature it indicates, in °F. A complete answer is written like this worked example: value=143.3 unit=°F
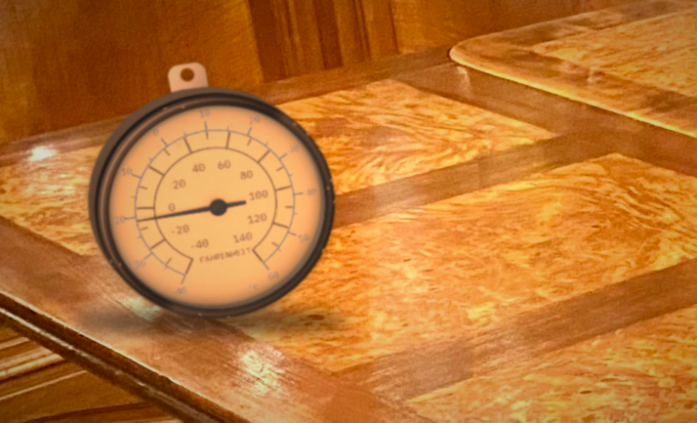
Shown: value=-5 unit=°F
